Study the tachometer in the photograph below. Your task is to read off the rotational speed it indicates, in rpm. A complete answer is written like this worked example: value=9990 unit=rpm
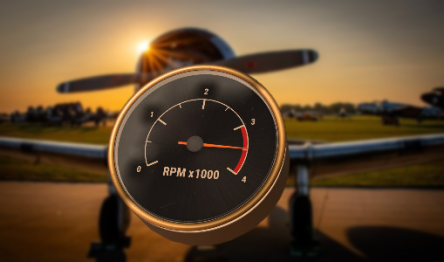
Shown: value=3500 unit=rpm
